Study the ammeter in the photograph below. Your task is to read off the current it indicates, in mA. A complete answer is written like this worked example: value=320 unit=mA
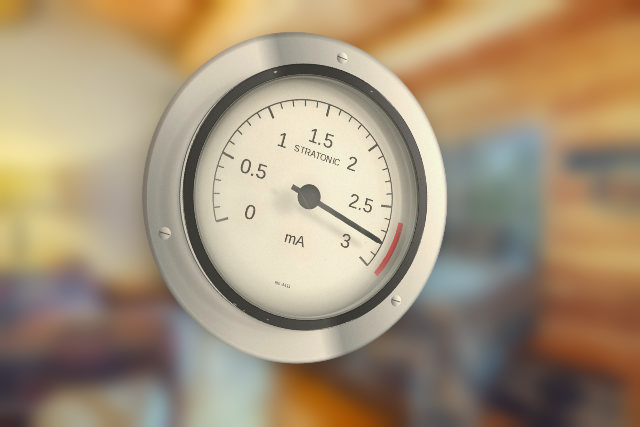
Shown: value=2.8 unit=mA
